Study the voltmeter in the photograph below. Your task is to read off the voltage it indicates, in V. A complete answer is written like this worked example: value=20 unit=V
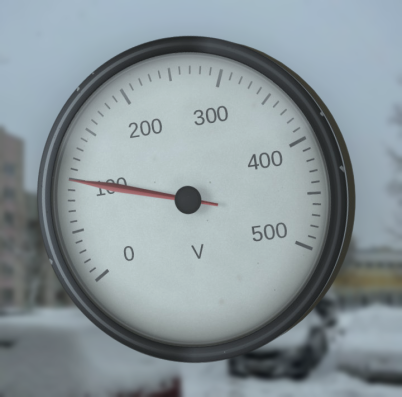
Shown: value=100 unit=V
